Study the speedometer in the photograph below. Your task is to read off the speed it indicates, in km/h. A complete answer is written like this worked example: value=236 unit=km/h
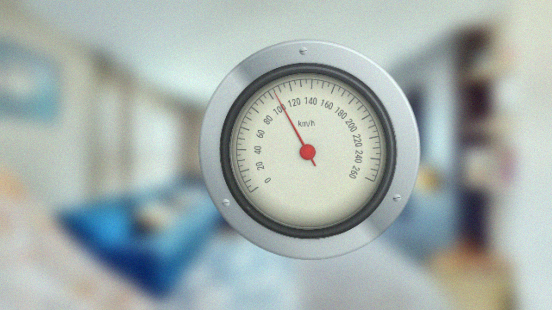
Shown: value=105 unit=km/h
